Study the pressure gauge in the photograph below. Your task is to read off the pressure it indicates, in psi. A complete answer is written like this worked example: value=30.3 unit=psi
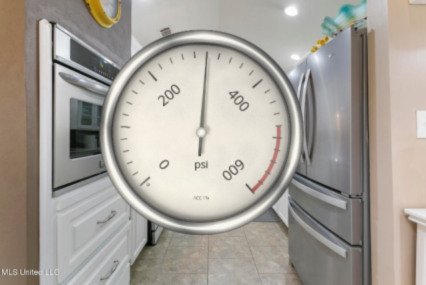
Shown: value=300 unit=psi
